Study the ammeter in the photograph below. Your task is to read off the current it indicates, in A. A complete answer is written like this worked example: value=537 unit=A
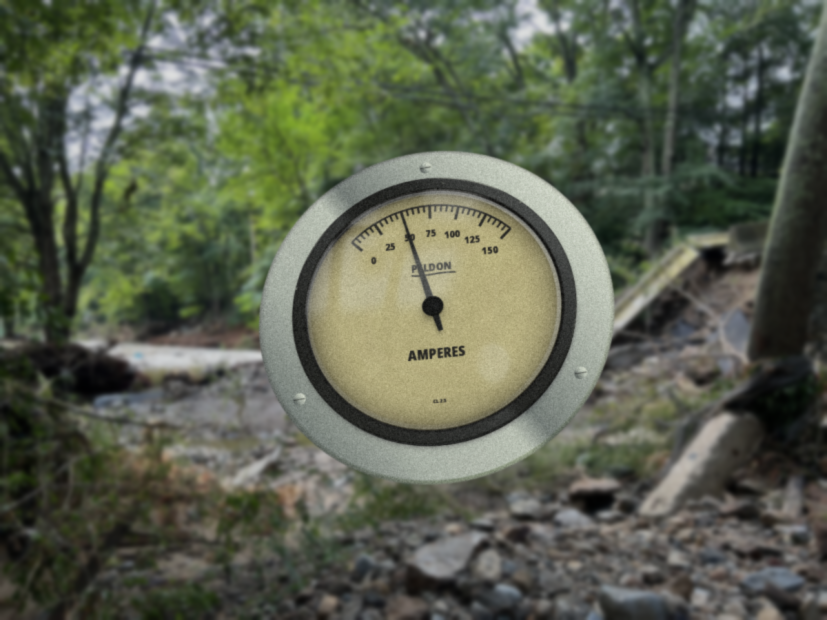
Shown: value=50 unit=A
